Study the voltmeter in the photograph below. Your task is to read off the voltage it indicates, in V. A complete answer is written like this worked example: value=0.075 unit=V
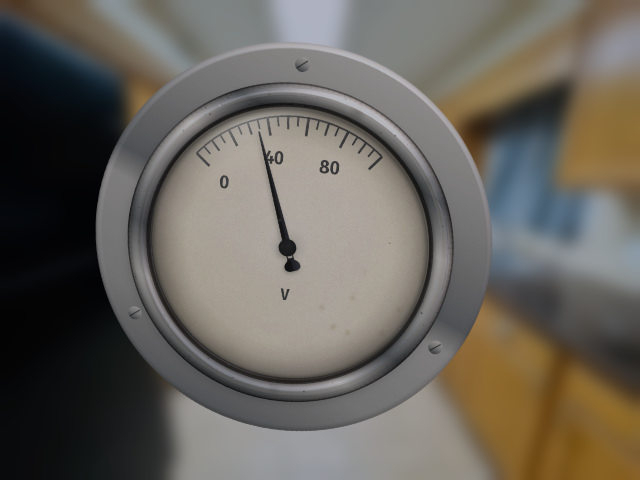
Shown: value=35 unit=V
